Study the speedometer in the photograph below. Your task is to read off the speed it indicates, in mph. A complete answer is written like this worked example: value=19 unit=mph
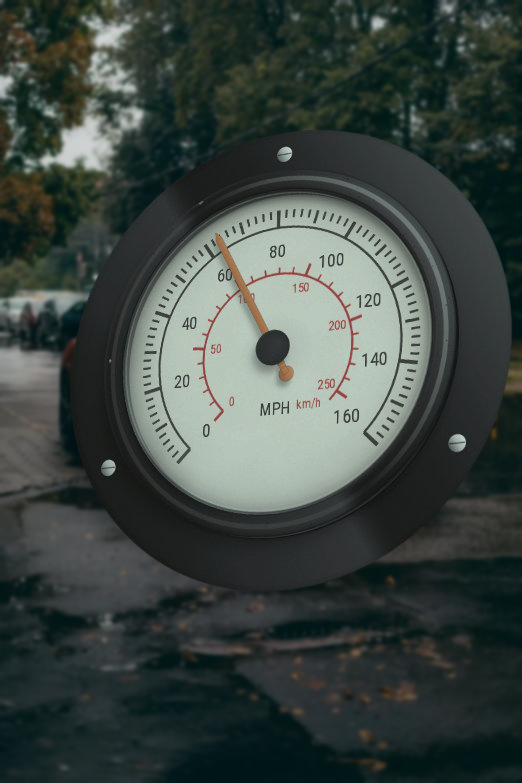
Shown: value=64 unit=mph
